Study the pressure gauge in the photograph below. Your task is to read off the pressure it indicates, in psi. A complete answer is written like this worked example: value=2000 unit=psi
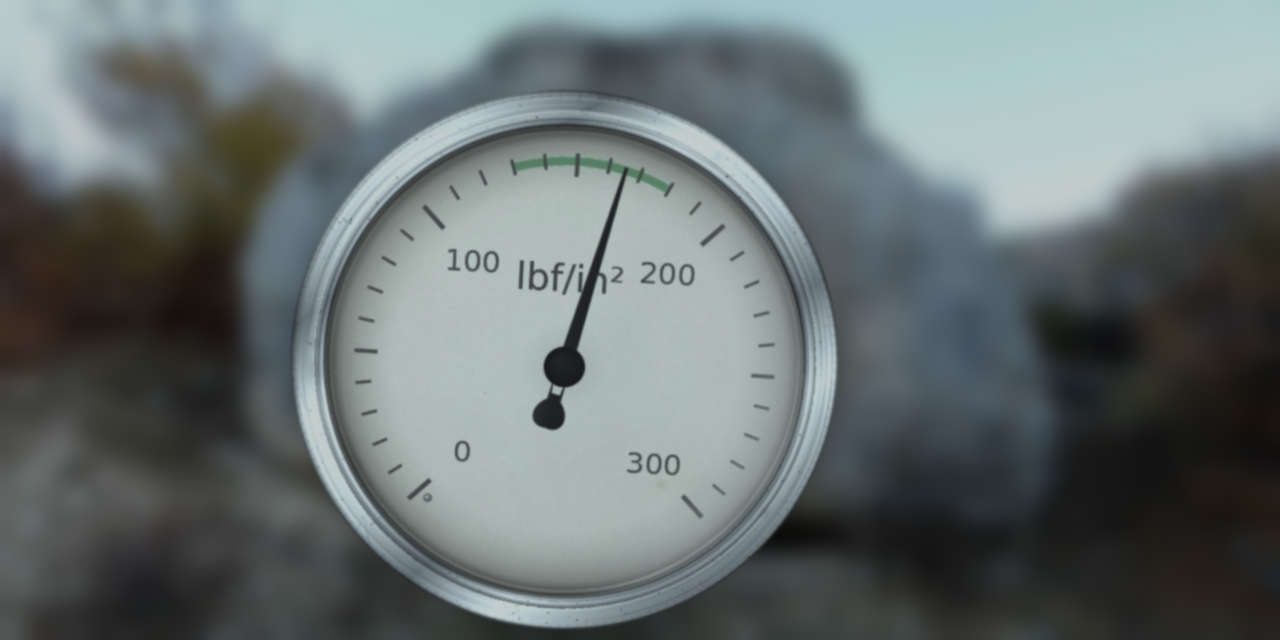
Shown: value=165 unit=psi
